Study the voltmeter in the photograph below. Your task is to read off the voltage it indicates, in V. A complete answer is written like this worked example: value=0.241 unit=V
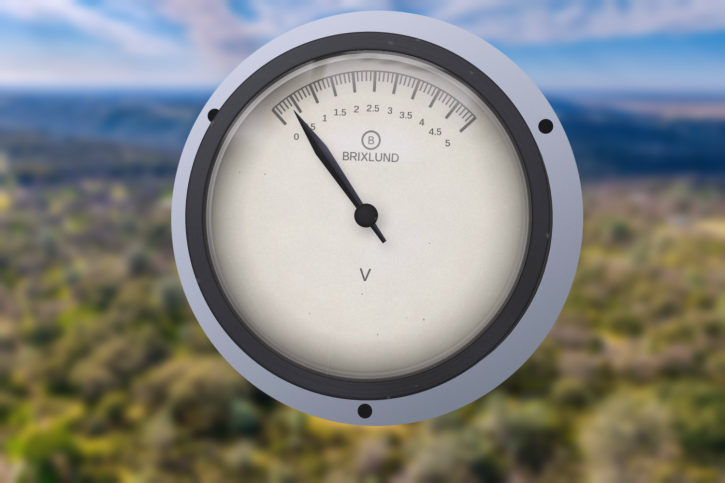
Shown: value=0.4 unit=V
